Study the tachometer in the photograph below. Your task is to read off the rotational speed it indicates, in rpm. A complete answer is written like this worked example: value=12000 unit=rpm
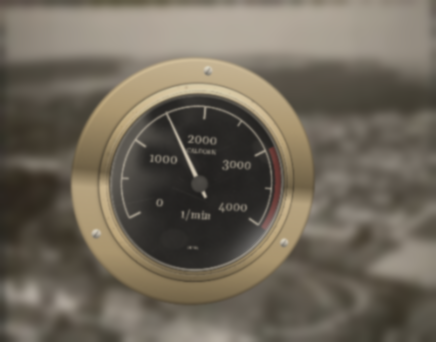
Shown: value=1500 unit=rpm
